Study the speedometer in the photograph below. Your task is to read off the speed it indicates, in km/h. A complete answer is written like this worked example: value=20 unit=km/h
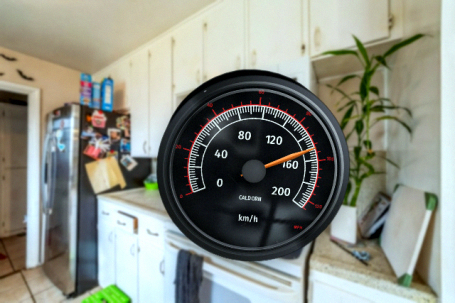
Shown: value=150 unit=km/h
